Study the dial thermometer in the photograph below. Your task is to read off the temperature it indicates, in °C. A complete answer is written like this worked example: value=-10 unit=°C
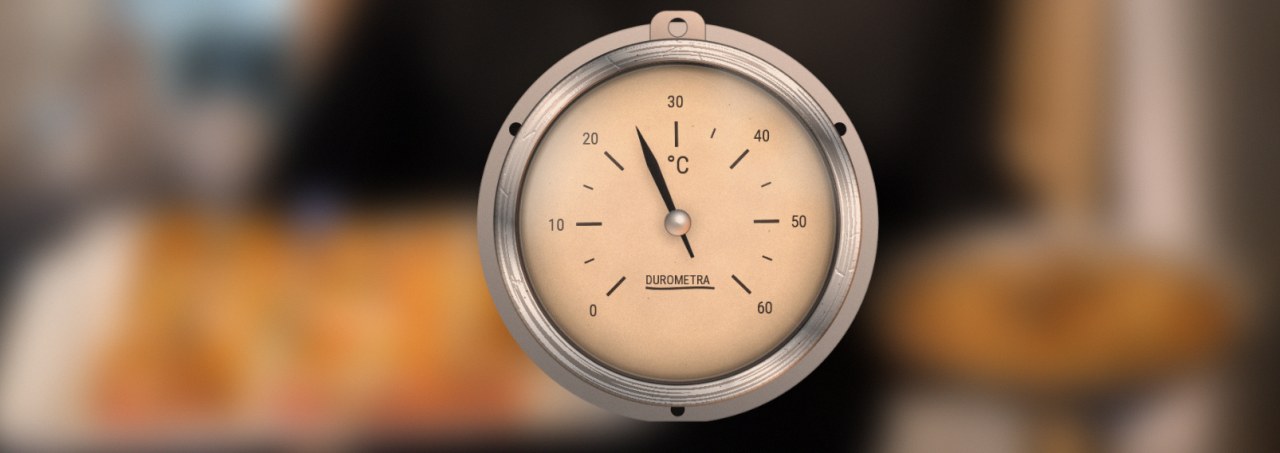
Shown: value=25 unit=°C
